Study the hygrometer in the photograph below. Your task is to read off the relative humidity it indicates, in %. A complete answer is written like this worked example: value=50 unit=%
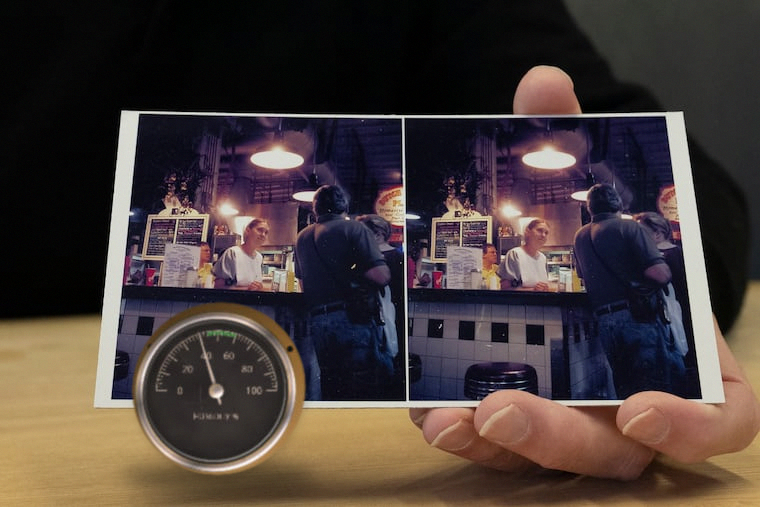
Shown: value=40 unit=%
